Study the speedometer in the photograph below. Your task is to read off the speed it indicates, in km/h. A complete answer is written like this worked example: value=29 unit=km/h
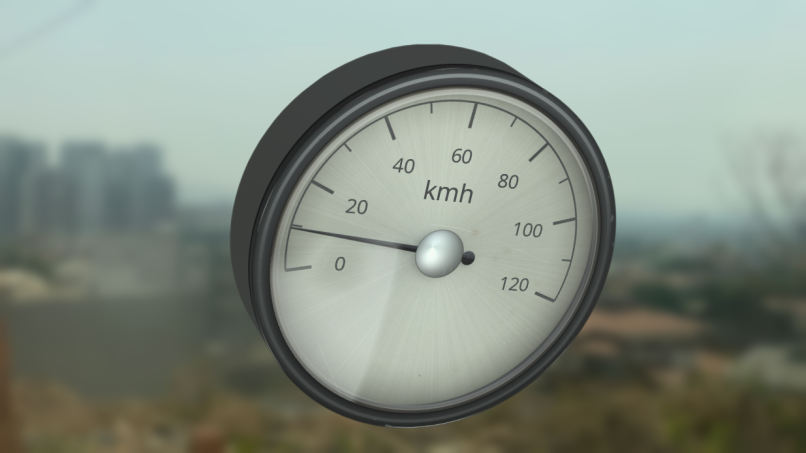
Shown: value=10 unit=km/h
